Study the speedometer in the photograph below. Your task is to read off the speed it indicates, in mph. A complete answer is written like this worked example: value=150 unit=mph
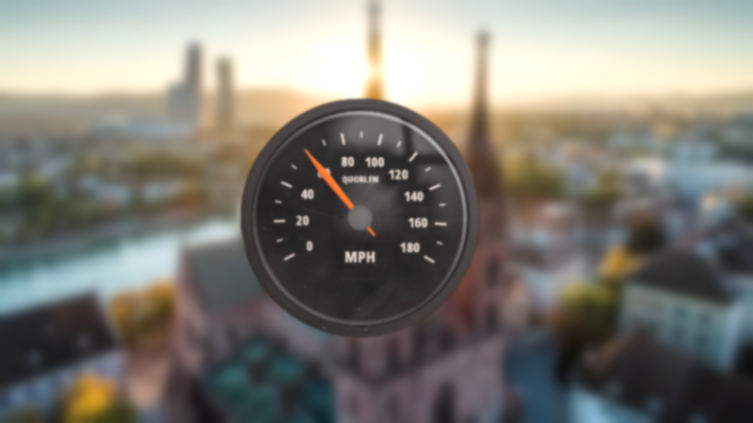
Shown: value=60 unit=mph
